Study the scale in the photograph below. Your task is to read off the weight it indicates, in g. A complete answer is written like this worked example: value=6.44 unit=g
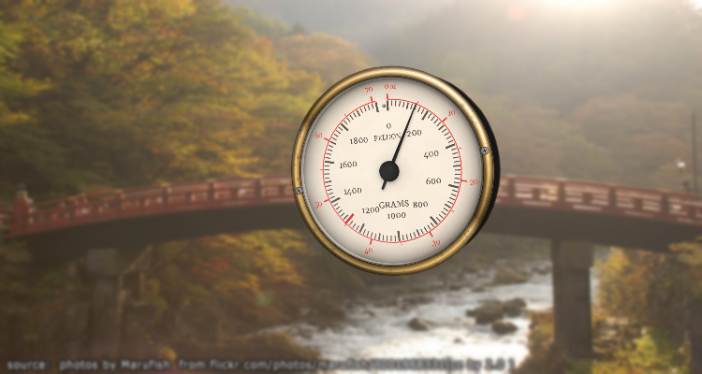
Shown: value=140 unit=g
